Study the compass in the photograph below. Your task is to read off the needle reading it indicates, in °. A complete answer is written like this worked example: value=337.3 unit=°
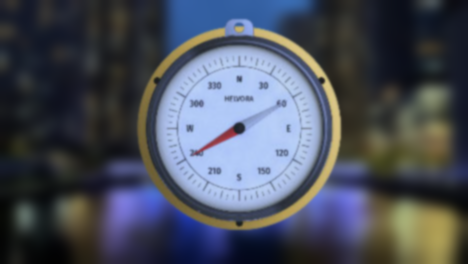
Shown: value=240 unit=°
